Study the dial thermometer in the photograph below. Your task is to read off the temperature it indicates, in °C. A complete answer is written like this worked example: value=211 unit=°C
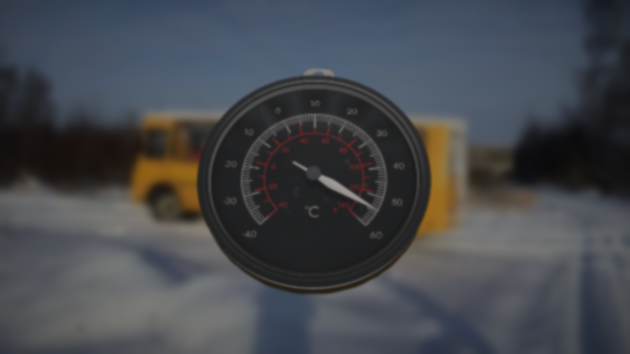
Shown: value=55 unit=°C
